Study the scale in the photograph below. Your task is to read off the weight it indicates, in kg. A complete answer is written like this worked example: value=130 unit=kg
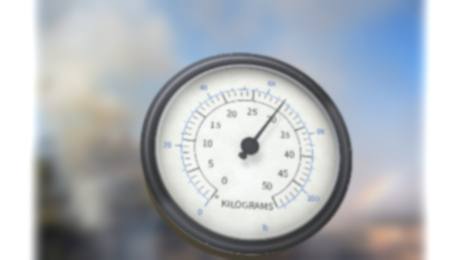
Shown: value=30 unit=kg
